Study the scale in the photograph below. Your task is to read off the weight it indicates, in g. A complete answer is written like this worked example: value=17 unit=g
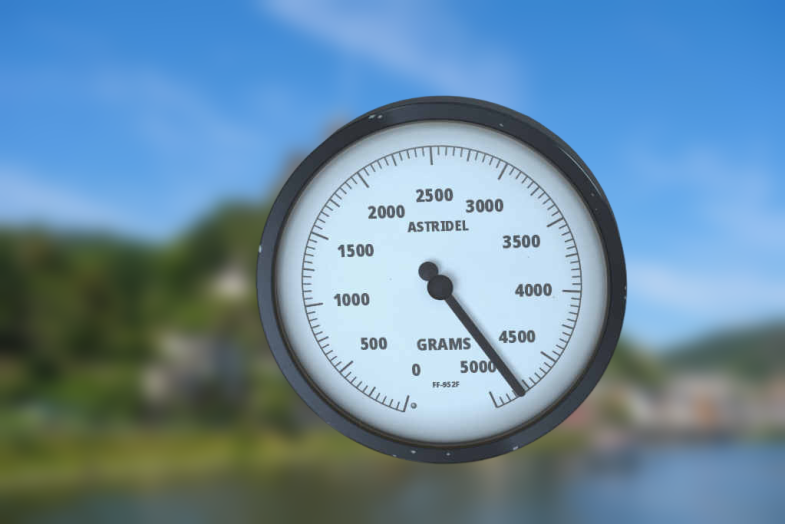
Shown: value=4800 unit=g
